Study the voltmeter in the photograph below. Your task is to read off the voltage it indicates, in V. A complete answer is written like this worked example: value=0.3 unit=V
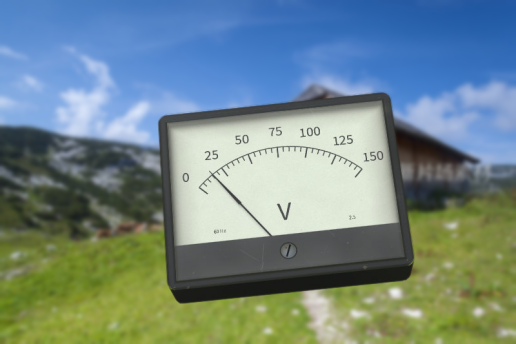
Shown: value=15 unit=V
